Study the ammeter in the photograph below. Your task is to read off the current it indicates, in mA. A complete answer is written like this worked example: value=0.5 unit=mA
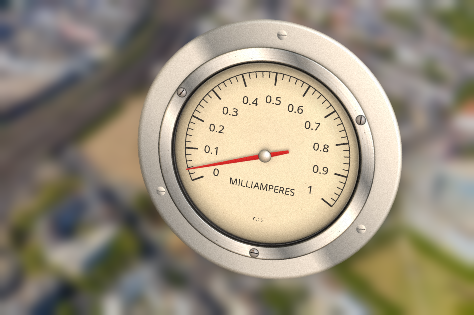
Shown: value=0.04 unit=mA
